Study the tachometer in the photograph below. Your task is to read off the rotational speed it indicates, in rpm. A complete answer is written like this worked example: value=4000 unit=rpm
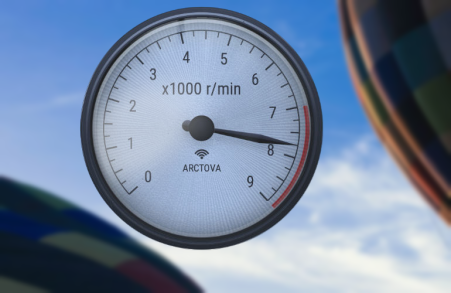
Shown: value=7750 unit=rpm
